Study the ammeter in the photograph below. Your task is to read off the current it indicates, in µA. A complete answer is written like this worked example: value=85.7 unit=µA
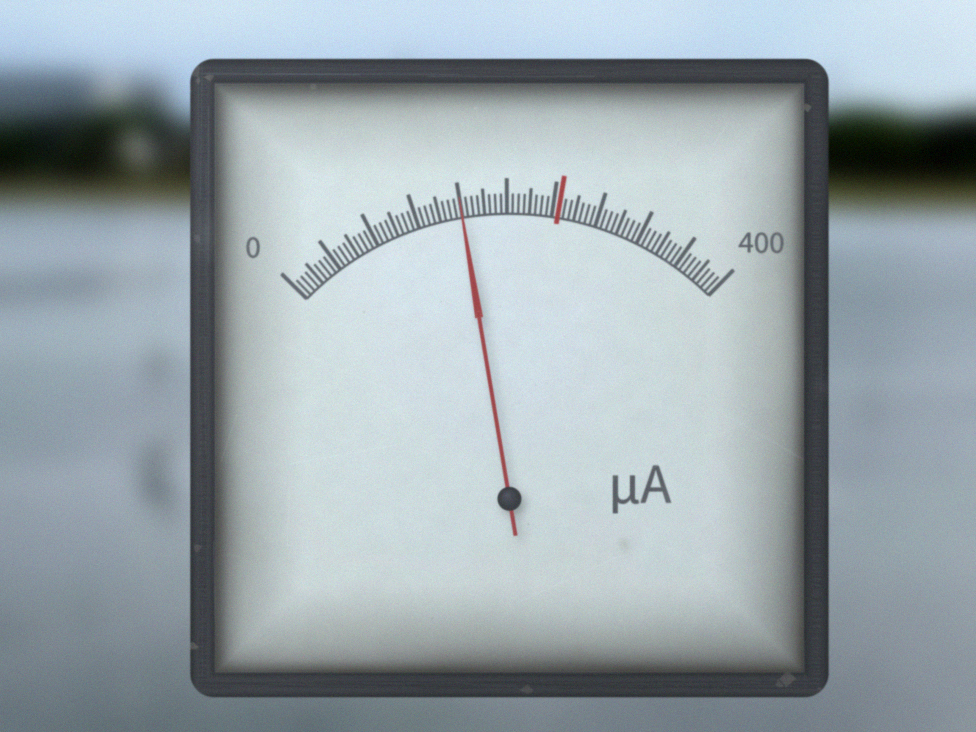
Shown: value=160 unit=µA
